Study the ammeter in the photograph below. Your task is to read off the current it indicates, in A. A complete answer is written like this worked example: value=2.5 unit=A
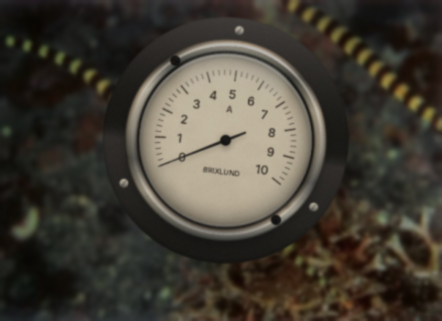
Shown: value=0 unit=A
